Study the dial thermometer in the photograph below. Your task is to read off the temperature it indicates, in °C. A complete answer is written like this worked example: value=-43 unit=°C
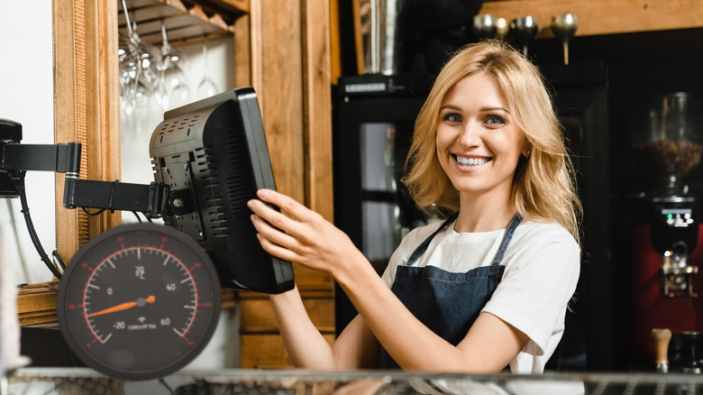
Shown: value=-10 unit=°C
